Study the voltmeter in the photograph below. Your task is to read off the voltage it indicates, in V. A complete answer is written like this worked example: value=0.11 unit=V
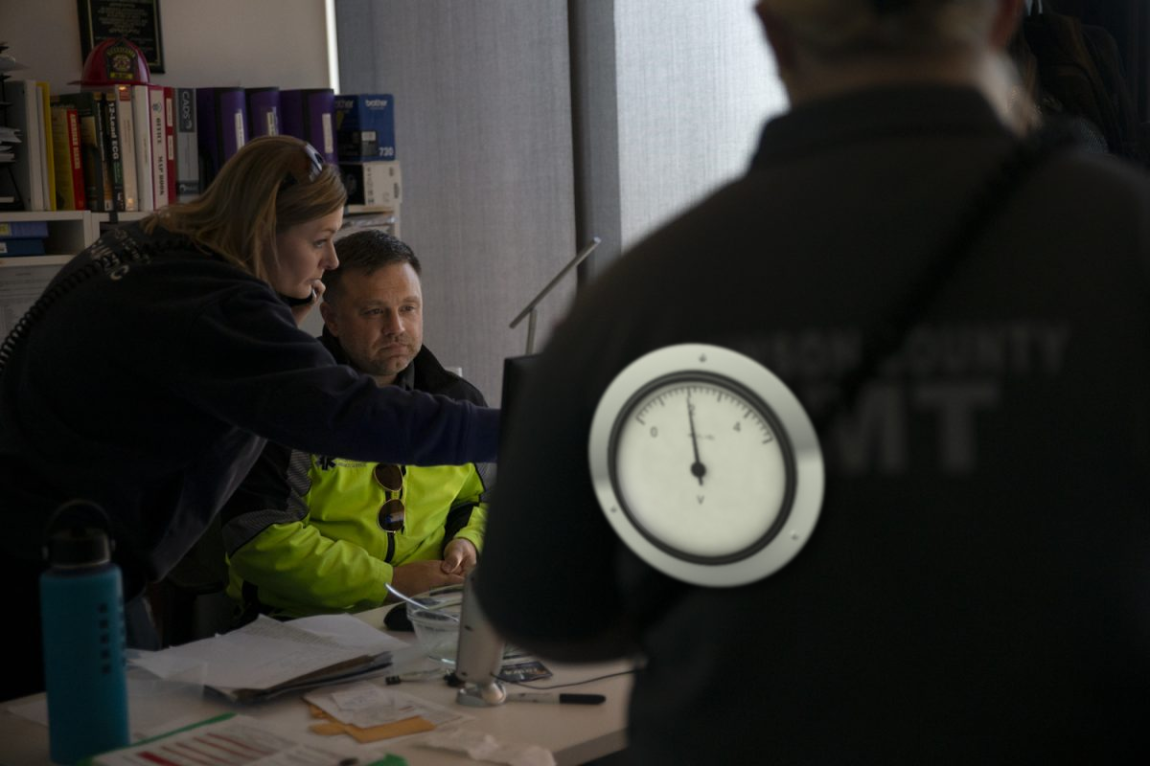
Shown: value=2 unit=V
